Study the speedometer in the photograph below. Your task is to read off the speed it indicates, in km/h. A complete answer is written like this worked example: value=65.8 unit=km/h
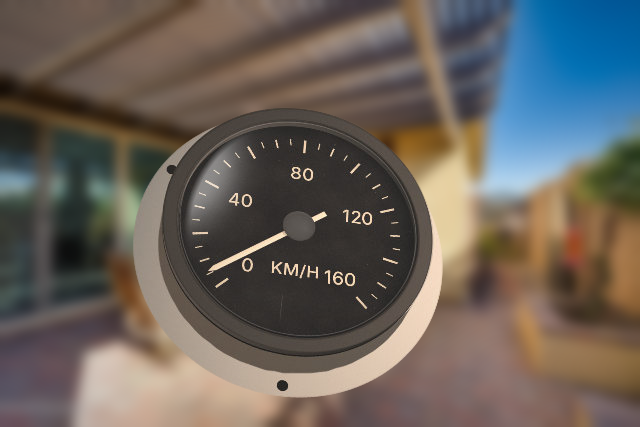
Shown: value=5 unit=km/h
